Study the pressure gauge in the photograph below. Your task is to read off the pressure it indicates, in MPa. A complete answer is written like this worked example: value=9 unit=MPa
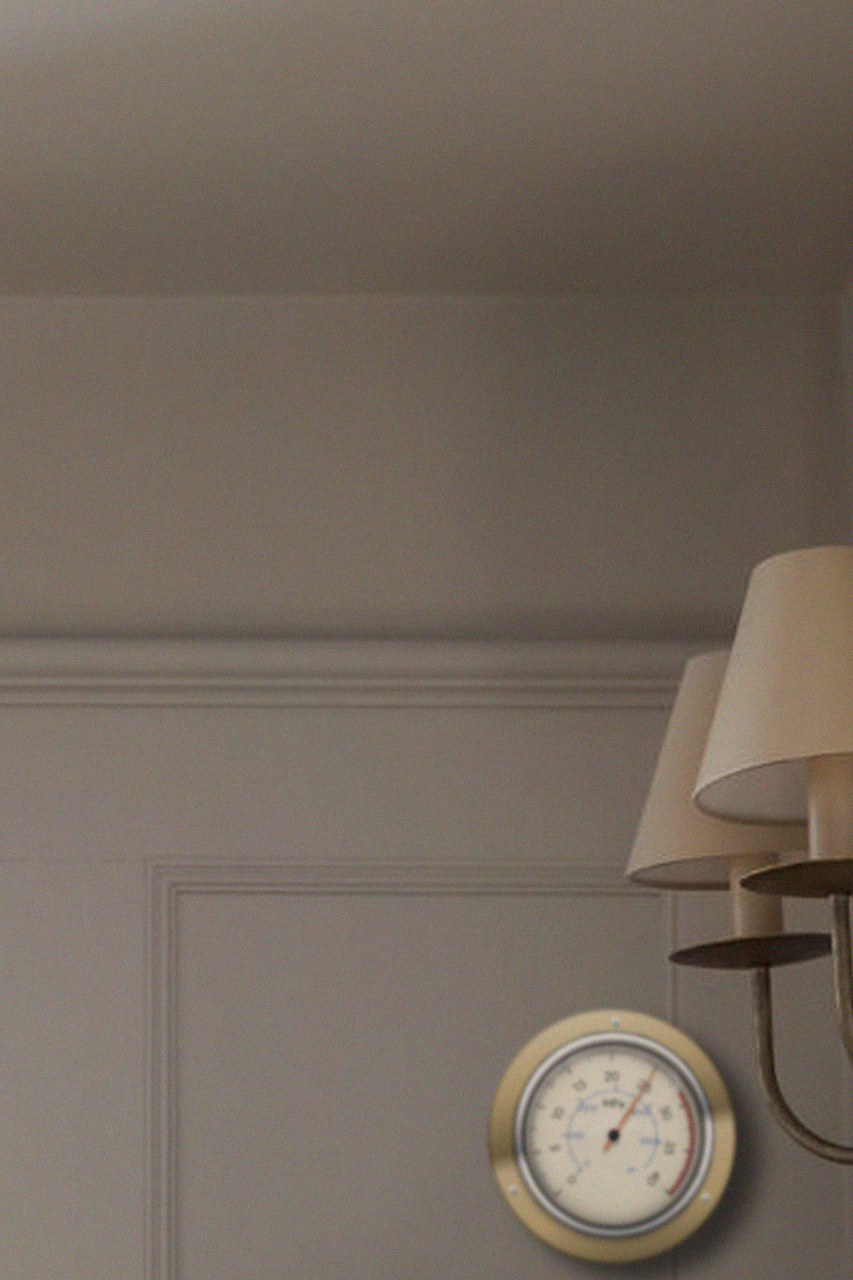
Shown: value=25 unit=MPa
